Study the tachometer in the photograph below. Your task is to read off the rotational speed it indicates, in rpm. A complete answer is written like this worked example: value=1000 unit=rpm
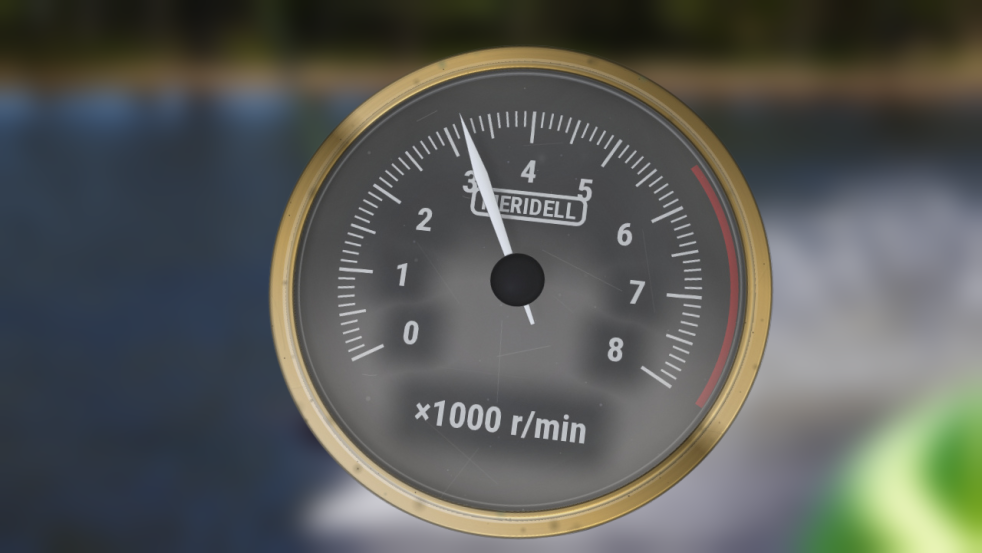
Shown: value=3200 unit=rpm
